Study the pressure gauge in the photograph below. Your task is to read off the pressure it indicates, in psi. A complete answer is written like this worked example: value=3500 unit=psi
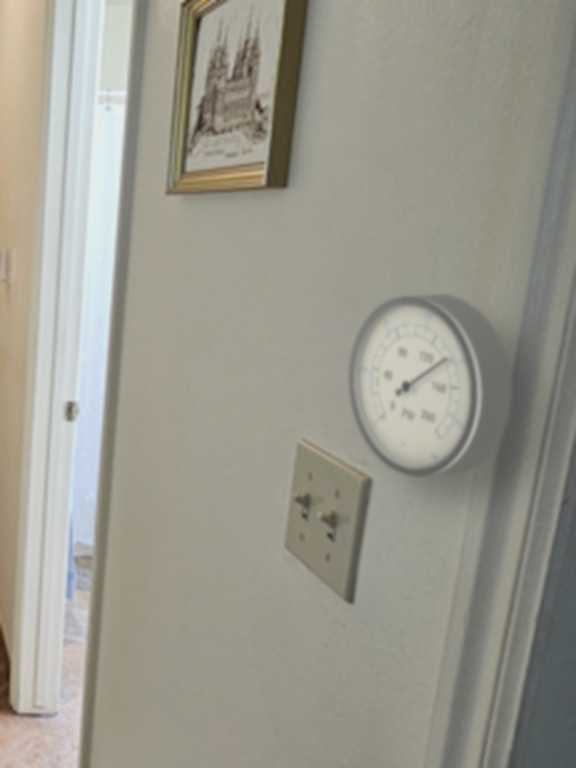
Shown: value=140 unit=psi
